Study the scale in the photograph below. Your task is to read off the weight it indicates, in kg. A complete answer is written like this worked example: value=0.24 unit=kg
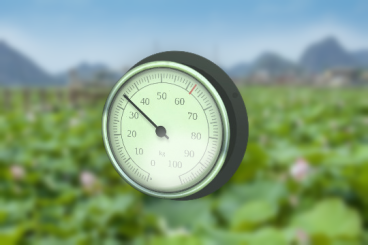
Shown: value=35 unit=kg
